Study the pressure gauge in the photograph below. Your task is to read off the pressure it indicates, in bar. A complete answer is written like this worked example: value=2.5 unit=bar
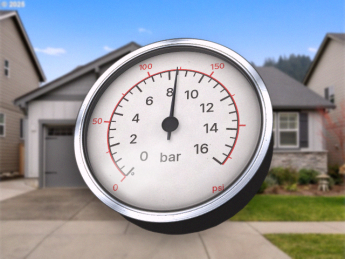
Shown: value=8.5 unit=bar
